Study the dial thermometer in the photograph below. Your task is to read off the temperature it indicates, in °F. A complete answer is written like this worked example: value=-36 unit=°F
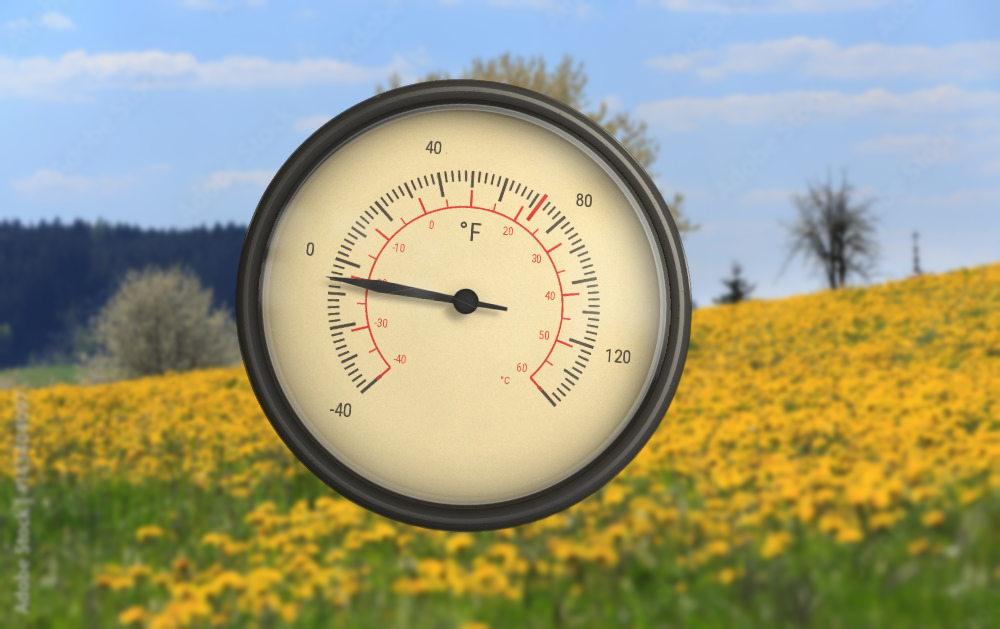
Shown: value=-6 unit=°F
